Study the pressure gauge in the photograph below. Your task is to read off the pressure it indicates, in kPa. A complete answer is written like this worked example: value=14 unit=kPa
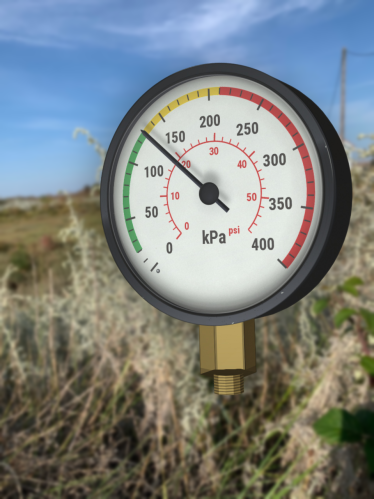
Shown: value=130 unit=kPa
